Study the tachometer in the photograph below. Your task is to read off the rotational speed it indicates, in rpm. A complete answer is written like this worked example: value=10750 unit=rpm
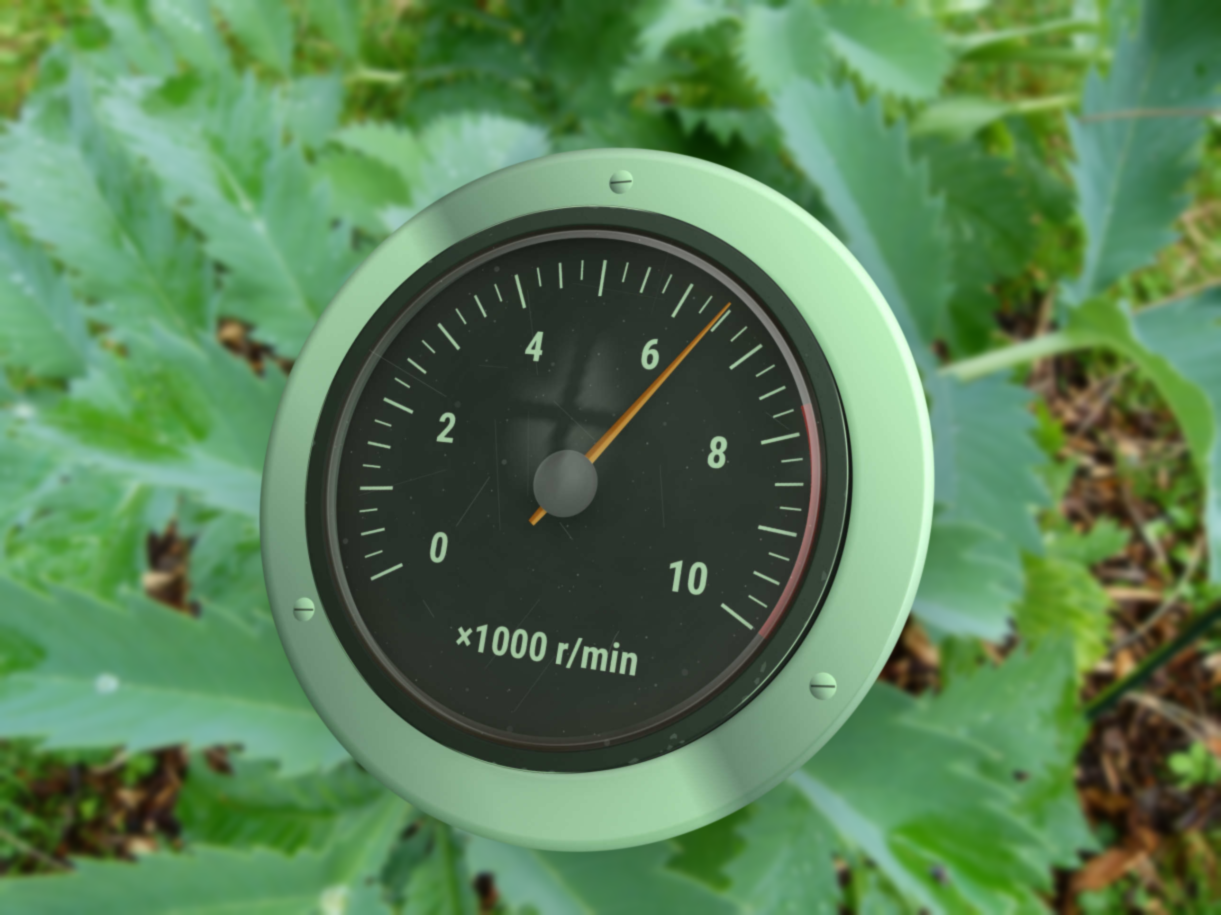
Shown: value=6500 unit=rpm
